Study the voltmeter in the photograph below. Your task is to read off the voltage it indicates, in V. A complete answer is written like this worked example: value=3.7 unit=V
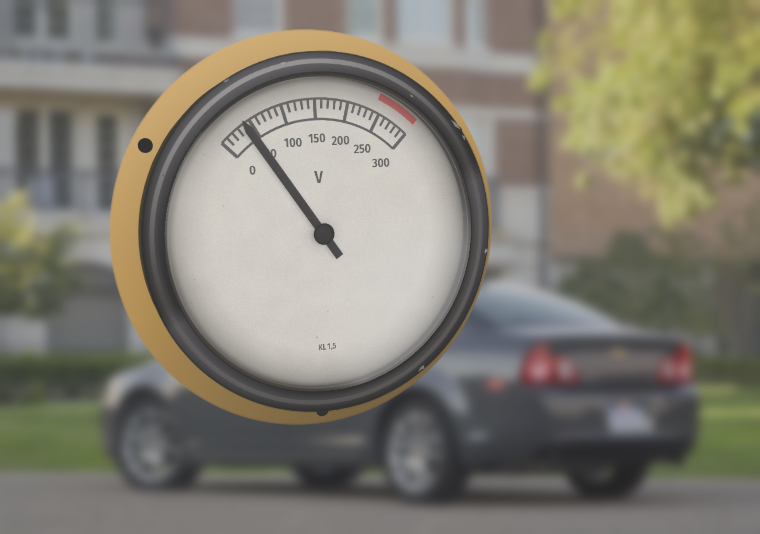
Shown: value=40 unit=V
